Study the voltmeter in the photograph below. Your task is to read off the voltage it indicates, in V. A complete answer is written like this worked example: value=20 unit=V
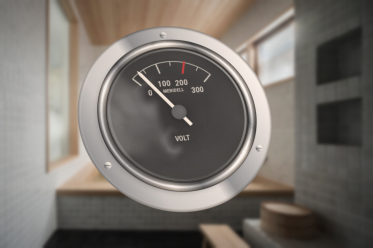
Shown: value=25 unit=V
